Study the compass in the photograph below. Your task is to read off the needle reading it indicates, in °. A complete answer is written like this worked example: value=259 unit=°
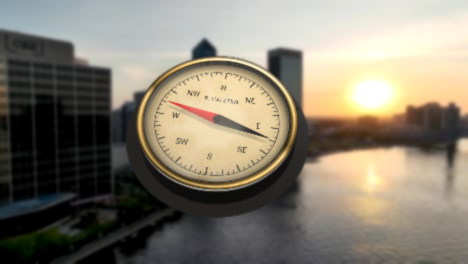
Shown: value=285 unit=°
